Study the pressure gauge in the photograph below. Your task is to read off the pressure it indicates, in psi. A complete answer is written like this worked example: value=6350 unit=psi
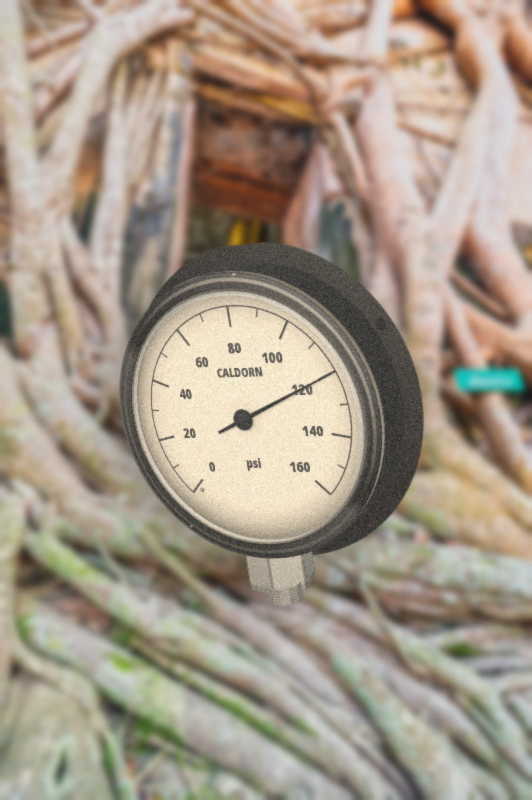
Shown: value=120 unit=psi
